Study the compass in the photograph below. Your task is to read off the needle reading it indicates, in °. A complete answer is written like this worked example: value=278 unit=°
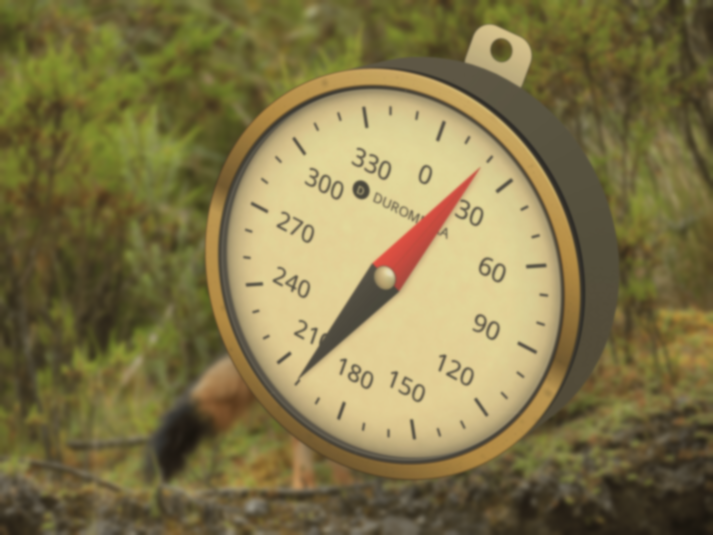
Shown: value=20 unit=°
